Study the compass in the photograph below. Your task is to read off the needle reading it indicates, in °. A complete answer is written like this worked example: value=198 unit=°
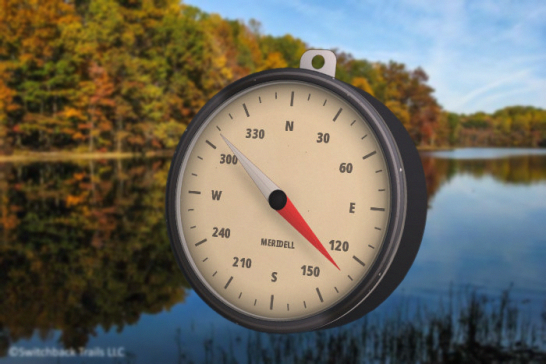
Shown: value=130 unit=°
